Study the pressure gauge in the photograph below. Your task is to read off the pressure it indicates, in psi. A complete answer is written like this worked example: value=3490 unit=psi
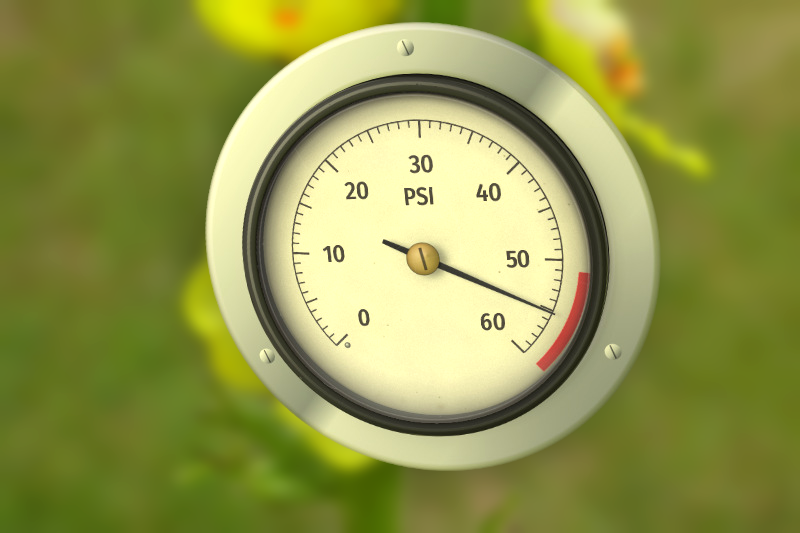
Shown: value=55 unit=psi
